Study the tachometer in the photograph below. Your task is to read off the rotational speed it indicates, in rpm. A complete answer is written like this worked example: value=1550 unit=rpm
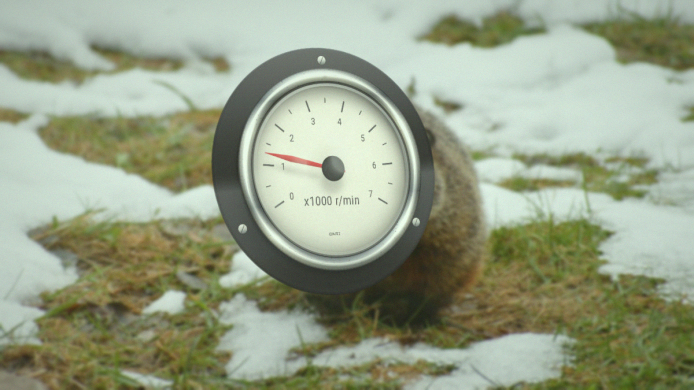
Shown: value=1250 unit=rpm
